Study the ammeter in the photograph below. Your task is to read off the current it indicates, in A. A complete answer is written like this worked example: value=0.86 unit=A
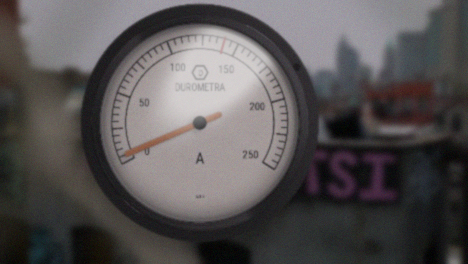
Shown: value=5 unit=A
